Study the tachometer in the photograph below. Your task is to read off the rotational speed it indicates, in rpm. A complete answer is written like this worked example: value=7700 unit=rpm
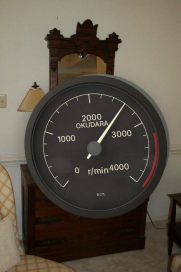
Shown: value=2600 unit=rpm
